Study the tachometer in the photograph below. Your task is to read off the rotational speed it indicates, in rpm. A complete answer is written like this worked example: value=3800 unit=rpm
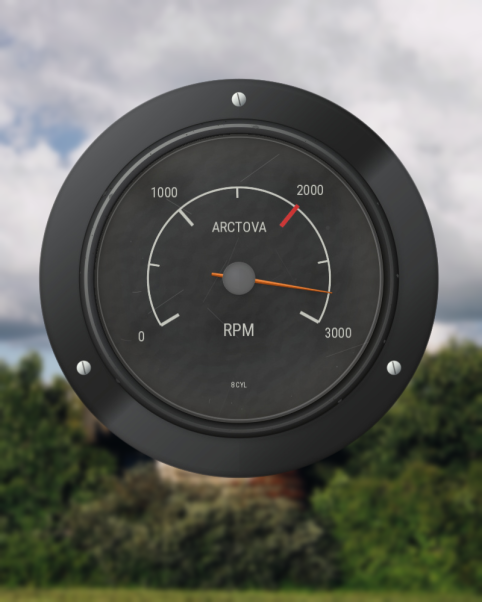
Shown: value=2750 unit=rpm
